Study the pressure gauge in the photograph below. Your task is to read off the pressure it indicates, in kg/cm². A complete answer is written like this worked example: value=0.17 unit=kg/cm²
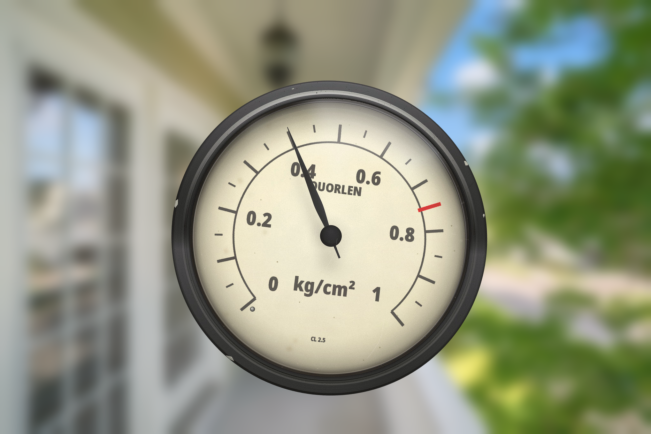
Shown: value=0.4 unit=kg/cm²
